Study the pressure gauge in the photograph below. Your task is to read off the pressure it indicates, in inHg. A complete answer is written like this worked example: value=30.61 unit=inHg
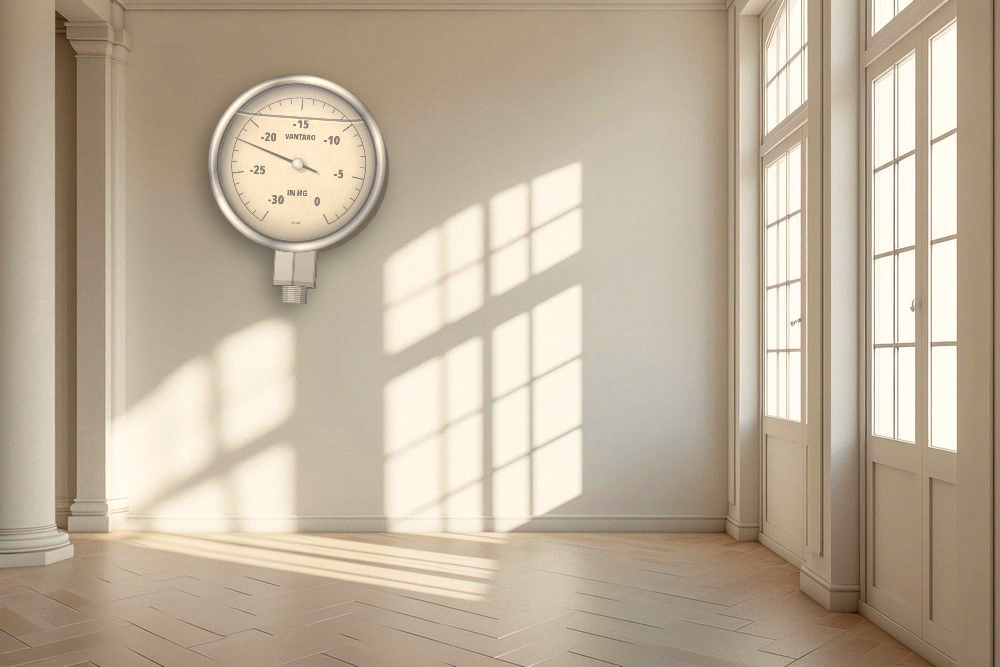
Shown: value=-22 unit=inHg
